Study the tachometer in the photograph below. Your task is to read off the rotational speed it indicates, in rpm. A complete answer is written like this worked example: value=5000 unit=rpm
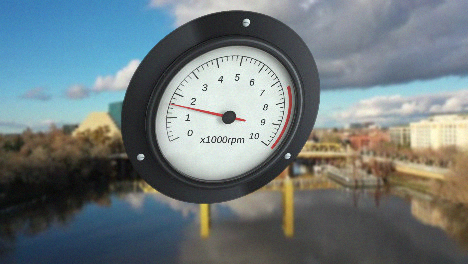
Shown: value=1600 unit=rpm
